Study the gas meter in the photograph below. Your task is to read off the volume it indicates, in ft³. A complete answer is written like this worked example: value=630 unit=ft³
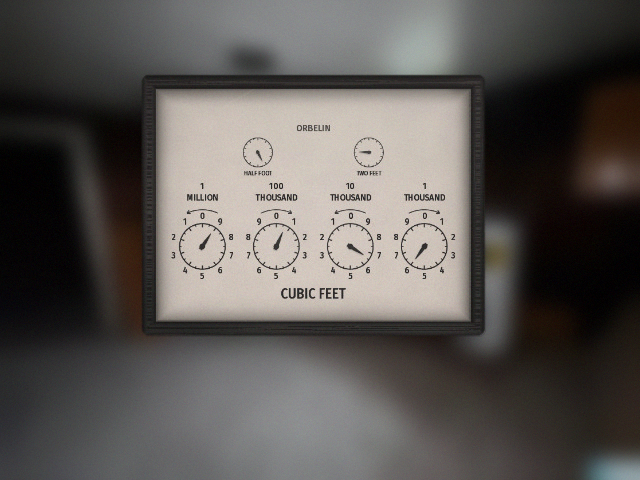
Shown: value=906600 unit=ft³
